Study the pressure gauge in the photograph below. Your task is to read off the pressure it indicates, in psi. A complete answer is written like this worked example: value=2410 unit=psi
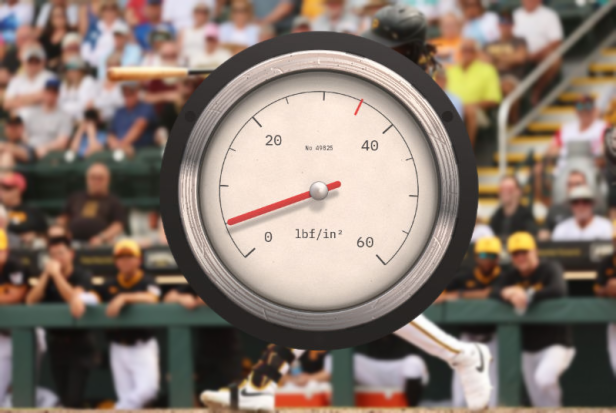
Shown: value=5 unit=psi
